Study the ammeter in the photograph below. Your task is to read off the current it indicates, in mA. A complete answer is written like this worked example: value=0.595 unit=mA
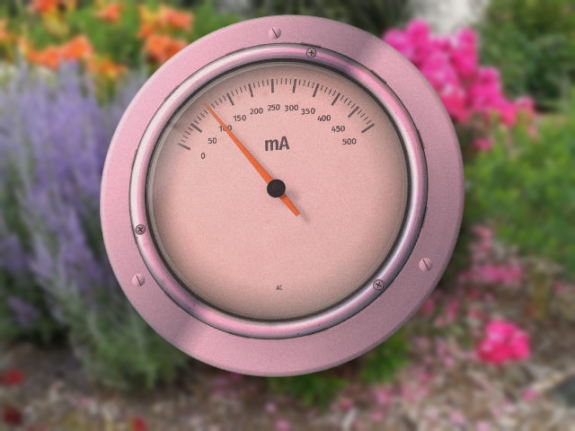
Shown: value=100 unit=mA
